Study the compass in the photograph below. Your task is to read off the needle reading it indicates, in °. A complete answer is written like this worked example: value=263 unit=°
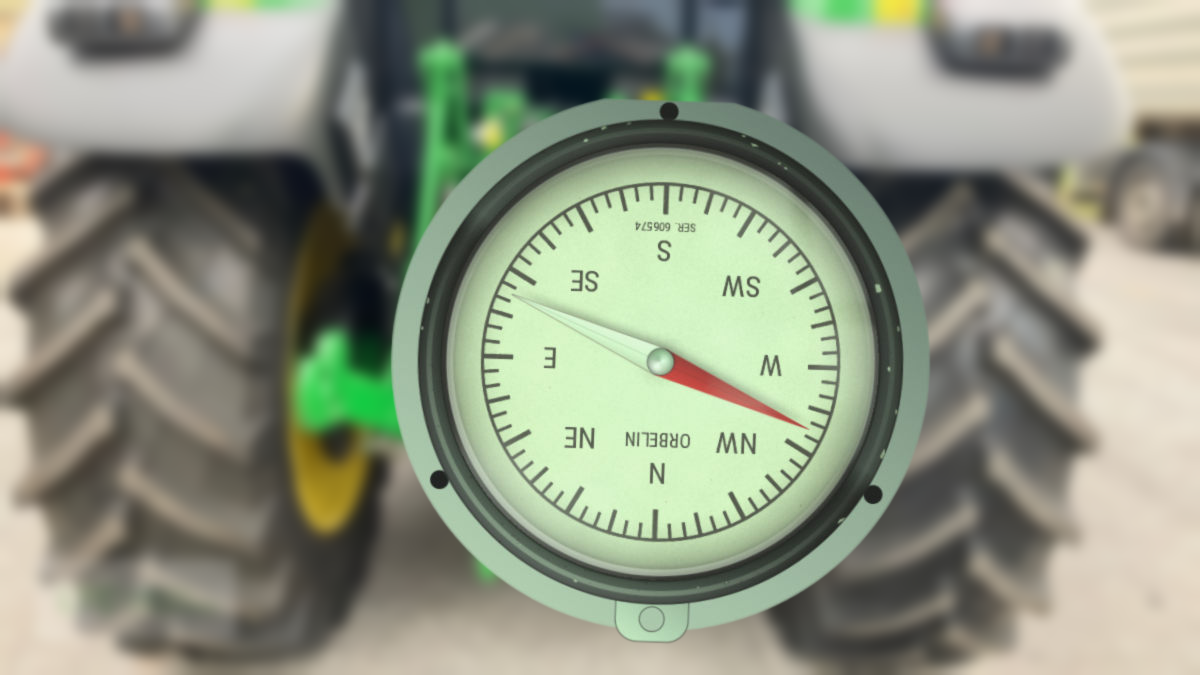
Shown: value=292.5 unit=°
